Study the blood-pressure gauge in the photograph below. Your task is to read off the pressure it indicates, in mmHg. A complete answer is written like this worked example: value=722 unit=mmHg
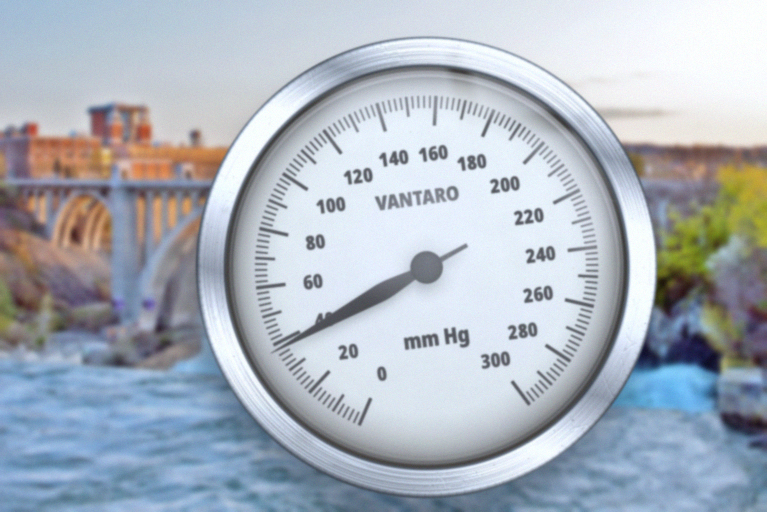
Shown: value=38 unit=mmHg
